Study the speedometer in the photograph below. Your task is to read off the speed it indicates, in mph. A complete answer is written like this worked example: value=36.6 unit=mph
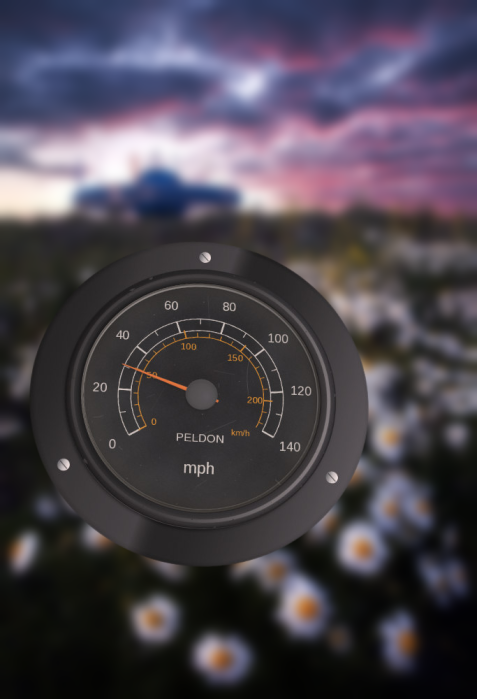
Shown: value=30 unit=mph
